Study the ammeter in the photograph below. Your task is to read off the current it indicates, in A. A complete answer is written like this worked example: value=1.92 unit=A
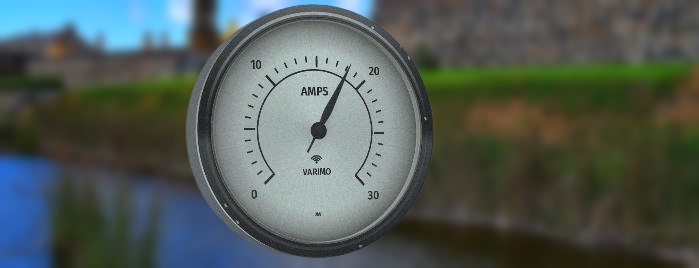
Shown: value=18 unit=A
